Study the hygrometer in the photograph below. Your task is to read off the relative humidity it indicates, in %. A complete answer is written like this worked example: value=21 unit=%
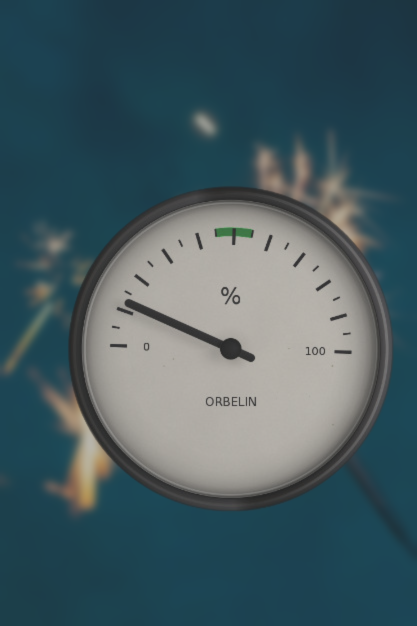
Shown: value=12.5 unit=%
